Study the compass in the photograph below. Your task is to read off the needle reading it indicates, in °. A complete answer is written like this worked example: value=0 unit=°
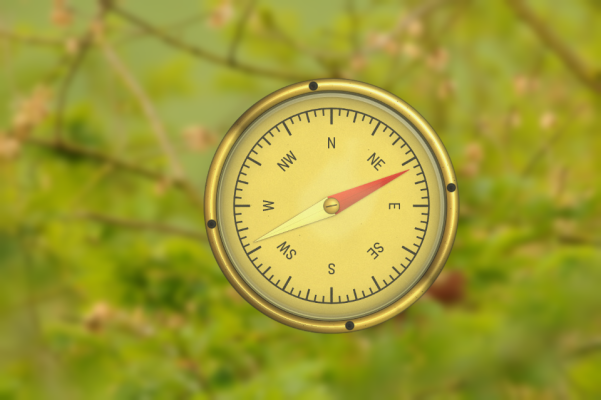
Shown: value=65 unit=°
